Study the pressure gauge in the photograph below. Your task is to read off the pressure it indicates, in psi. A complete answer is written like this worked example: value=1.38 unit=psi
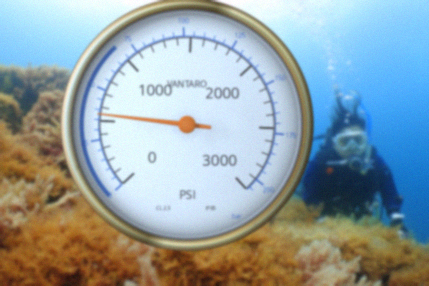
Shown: value=550 unit=psi
